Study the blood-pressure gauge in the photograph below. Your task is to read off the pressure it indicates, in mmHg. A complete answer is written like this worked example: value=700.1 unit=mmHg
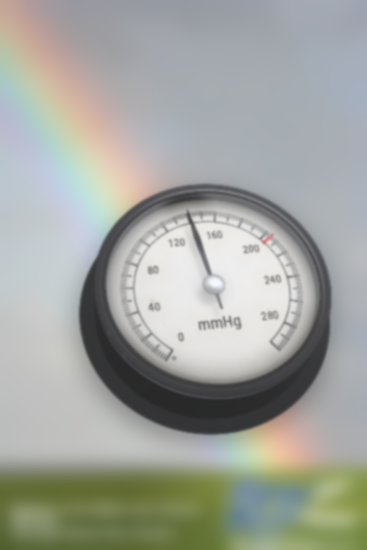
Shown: value=140 unit=mmHg
